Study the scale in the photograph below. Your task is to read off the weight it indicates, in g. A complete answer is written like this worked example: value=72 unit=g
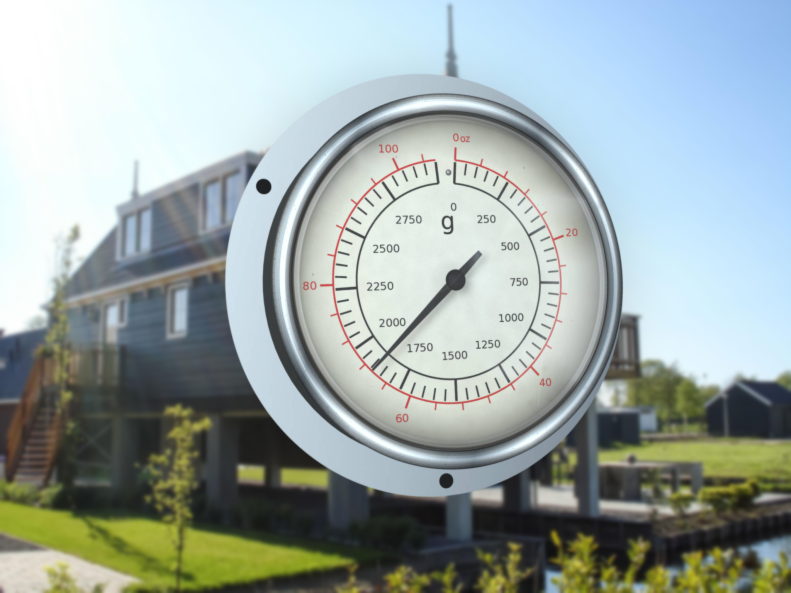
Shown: value=1900 unit=g
